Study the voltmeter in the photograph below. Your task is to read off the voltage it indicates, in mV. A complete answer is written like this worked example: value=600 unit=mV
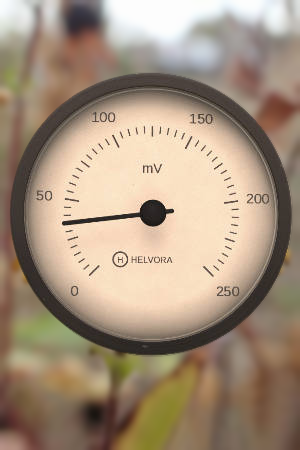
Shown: value=35 unit=mV
